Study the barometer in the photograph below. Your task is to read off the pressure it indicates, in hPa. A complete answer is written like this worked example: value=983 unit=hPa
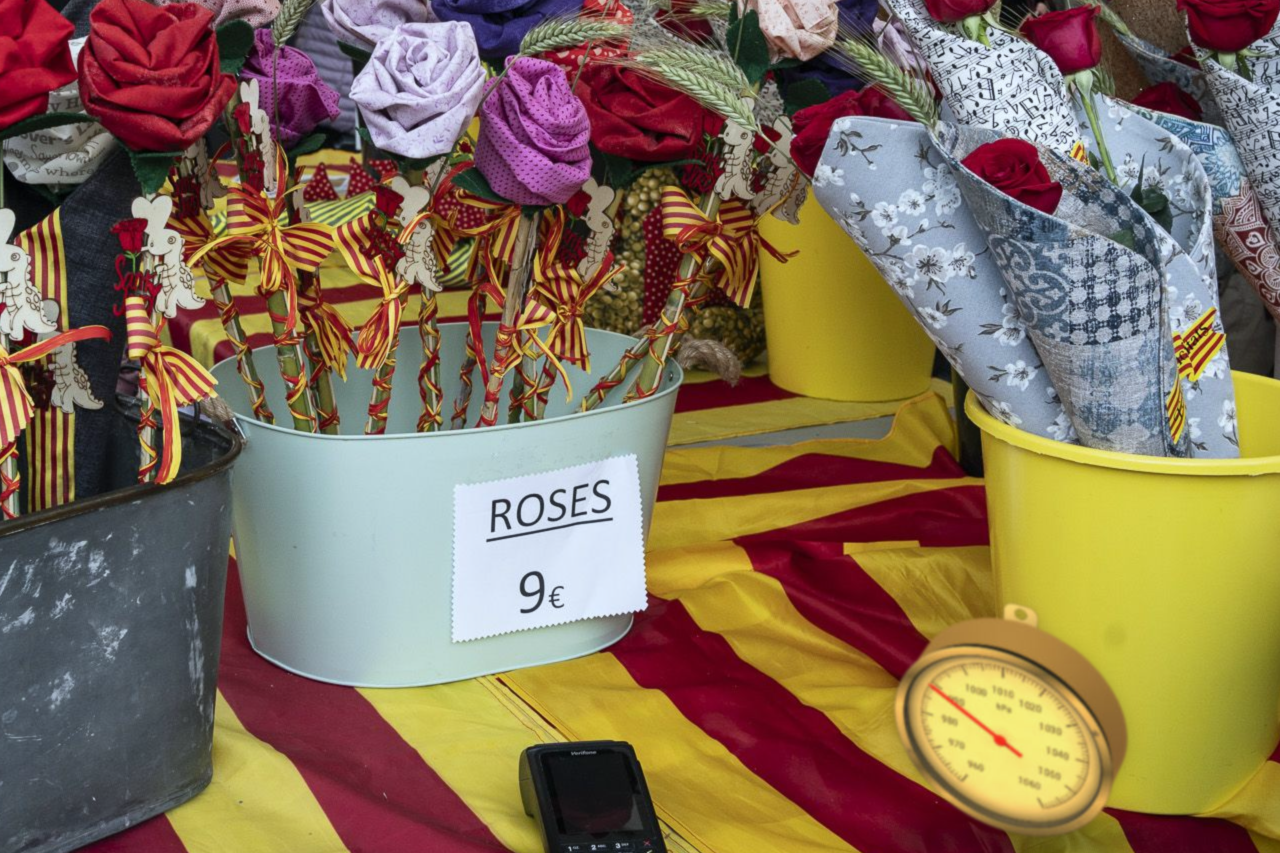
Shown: value=990 unit=hPa
